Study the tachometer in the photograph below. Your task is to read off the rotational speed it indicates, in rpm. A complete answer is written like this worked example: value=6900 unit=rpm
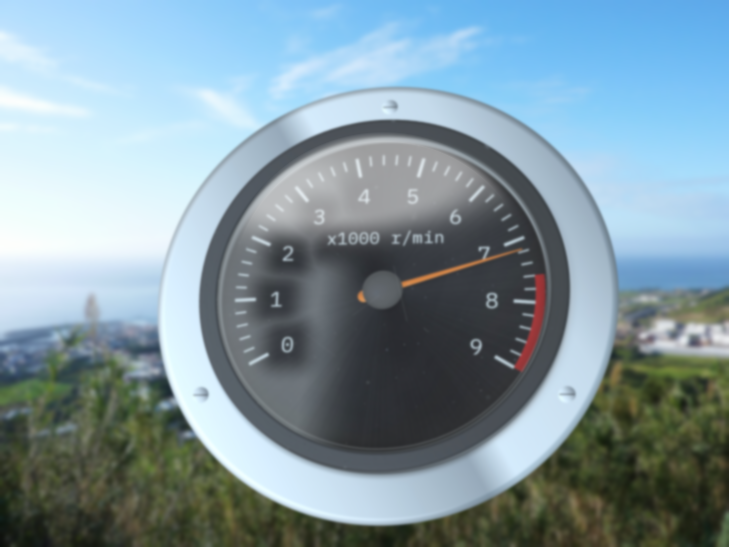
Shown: value=7200 unit=rpm
